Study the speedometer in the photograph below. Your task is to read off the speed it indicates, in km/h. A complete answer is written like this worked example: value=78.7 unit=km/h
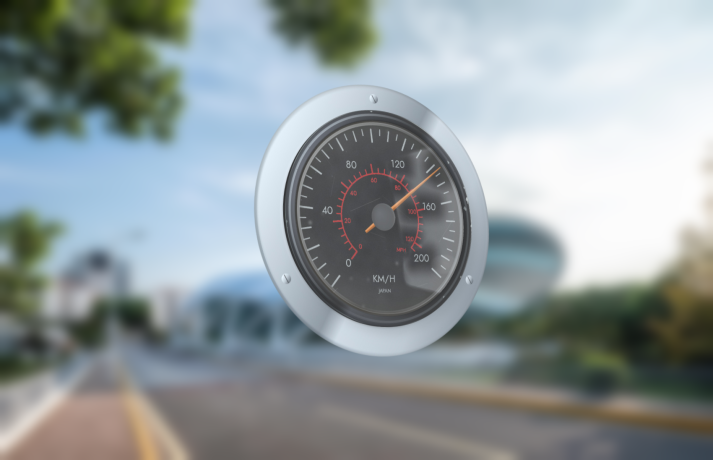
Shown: value=142.5 unit=km/h
